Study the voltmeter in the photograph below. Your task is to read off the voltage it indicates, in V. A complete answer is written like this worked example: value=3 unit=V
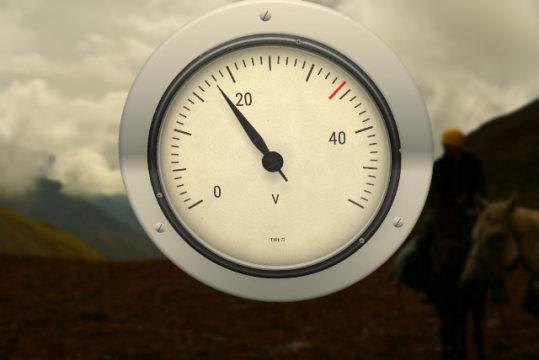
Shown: value=18 unit=V
